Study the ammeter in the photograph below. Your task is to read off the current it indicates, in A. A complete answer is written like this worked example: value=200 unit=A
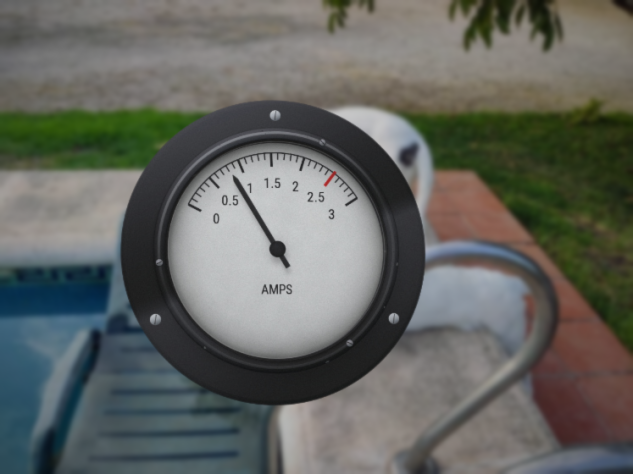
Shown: value=0.8 unit=A
